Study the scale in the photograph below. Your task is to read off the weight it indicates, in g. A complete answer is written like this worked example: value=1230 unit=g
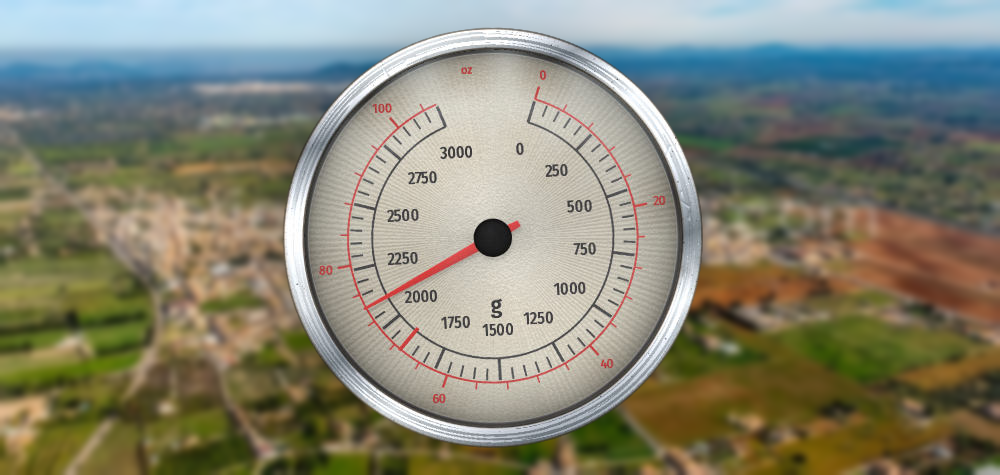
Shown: value=2100 unit=g
